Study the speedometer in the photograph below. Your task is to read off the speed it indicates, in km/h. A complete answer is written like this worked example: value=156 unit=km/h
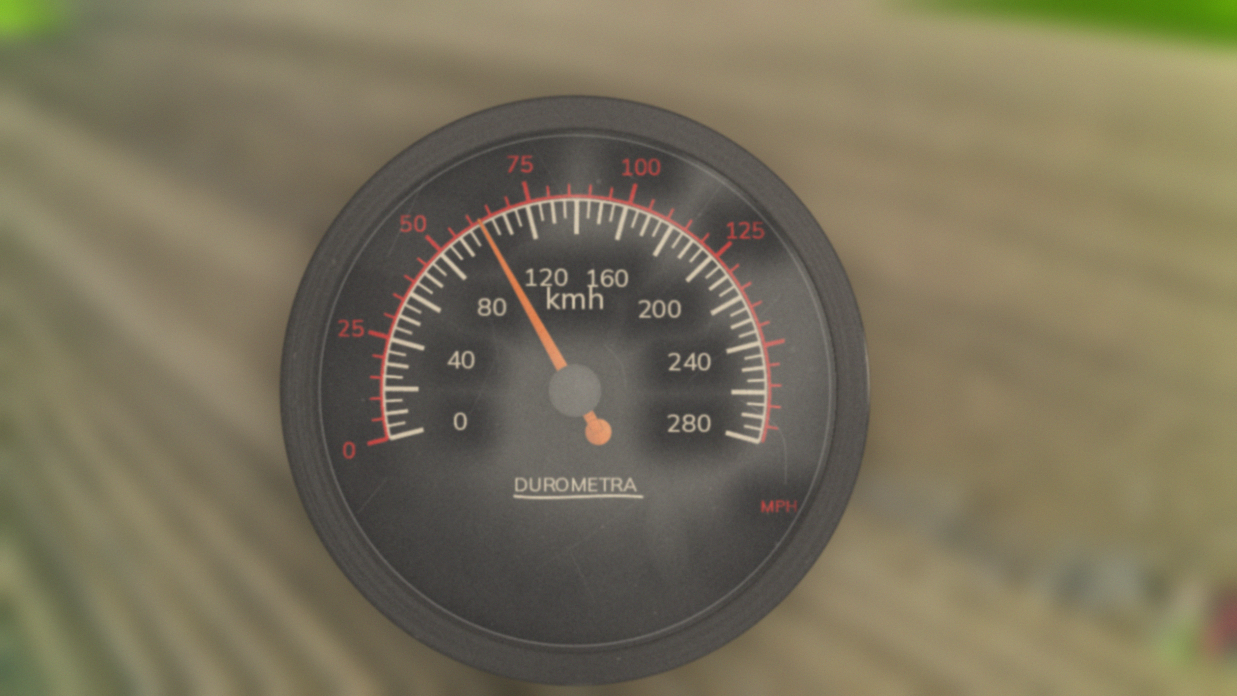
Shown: value=100 unit=km/h
